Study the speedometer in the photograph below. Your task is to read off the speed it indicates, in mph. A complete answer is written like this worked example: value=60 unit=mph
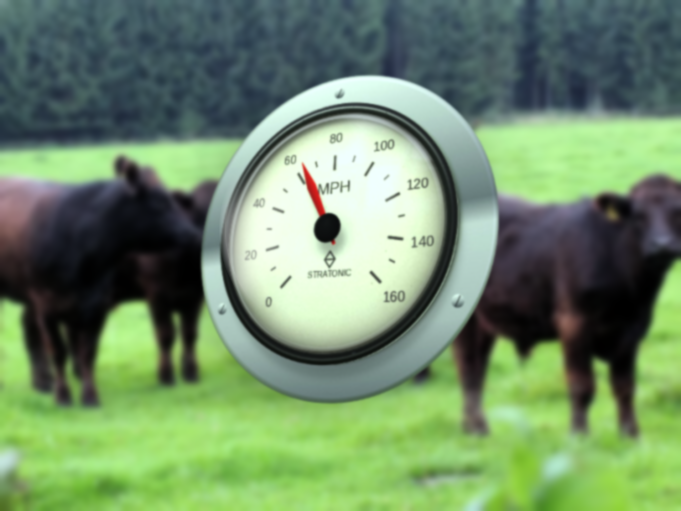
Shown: value=65 unit=mph
